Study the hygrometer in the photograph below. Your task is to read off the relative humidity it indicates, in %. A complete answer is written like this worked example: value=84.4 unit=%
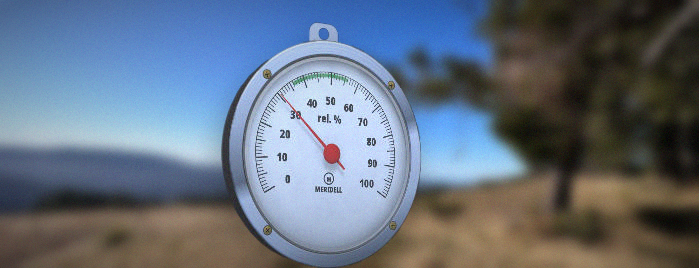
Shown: value=30 unit=%
